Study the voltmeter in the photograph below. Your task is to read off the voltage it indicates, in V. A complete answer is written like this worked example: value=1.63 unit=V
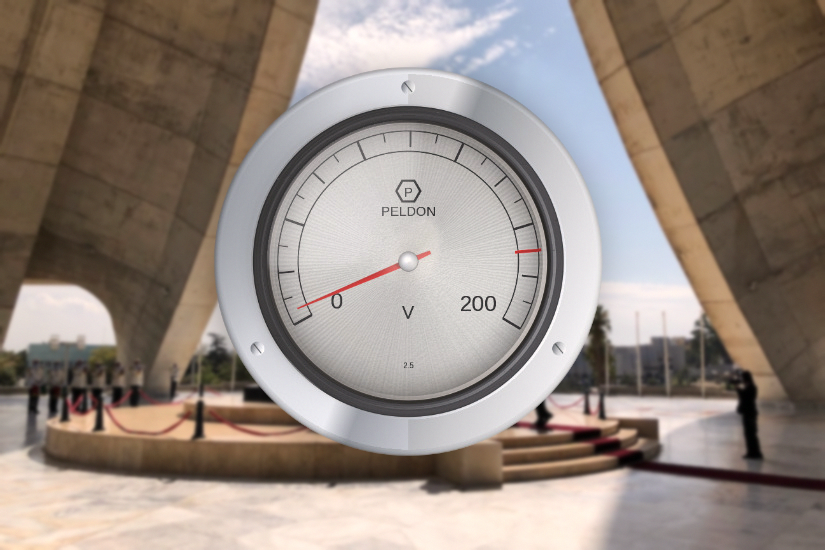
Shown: value=5 unit=V
